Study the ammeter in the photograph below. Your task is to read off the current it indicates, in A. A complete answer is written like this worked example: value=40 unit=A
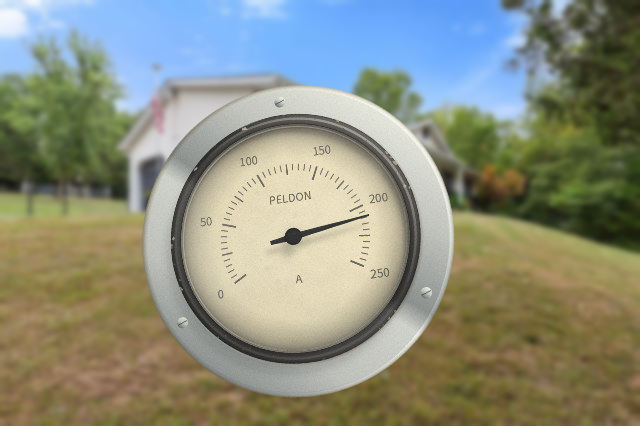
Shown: value=210 unit=A
